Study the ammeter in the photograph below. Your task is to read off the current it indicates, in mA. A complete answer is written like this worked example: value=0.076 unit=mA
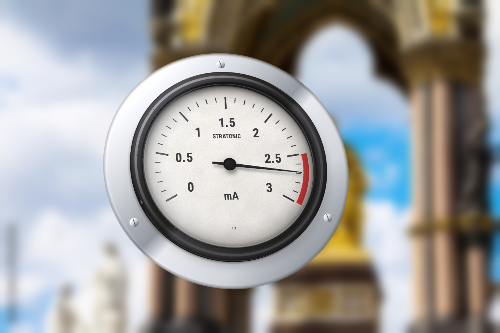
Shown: value=2.7 unit=mA
